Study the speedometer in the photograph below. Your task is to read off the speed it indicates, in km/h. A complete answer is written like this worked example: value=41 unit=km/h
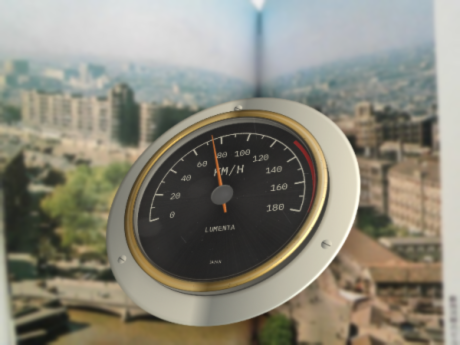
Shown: value=75 unit=km/h
